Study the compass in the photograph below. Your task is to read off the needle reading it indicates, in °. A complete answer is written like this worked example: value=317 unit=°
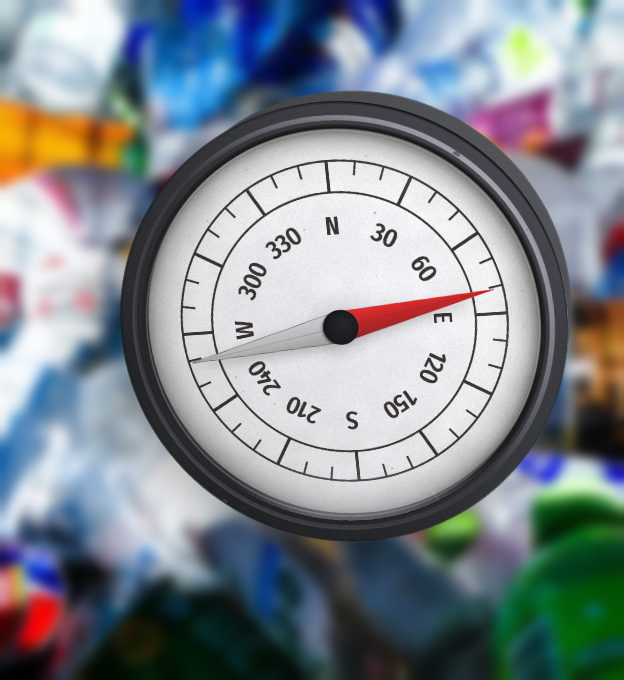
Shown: value=80 unit=°
